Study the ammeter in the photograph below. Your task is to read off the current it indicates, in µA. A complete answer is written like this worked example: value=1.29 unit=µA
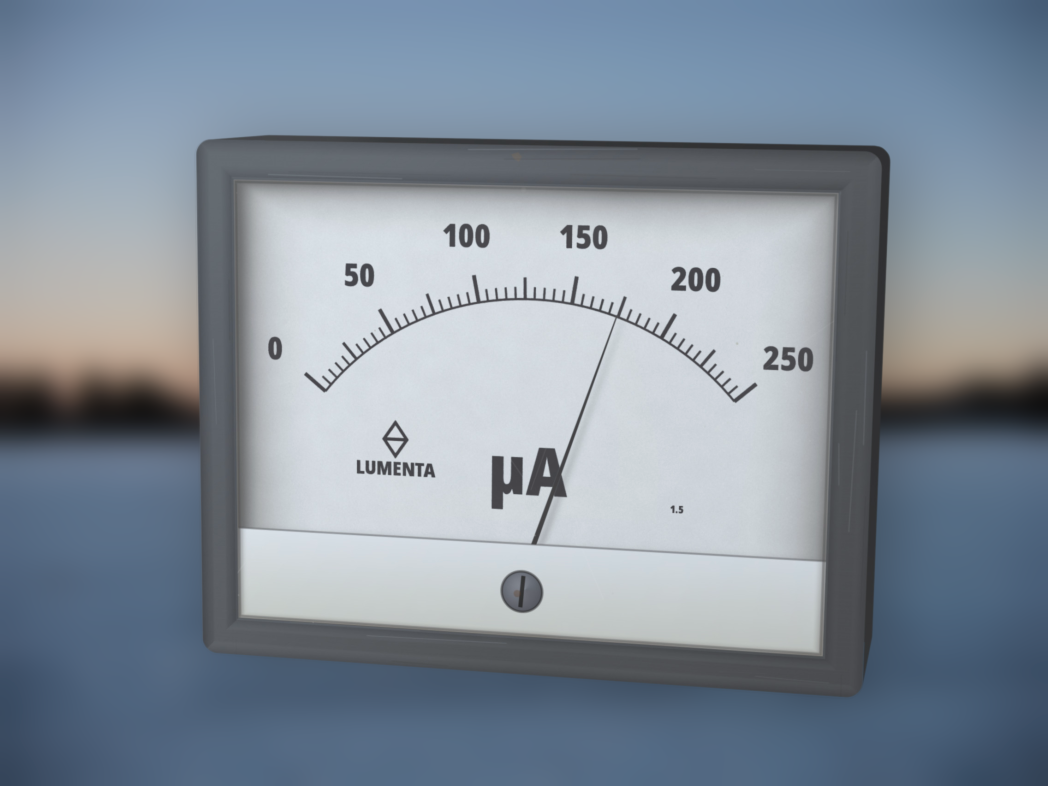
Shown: value=175 unit=µA
